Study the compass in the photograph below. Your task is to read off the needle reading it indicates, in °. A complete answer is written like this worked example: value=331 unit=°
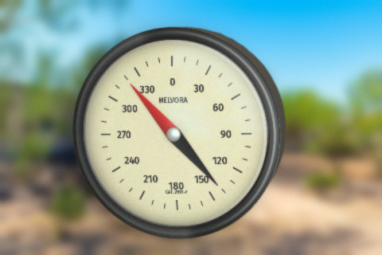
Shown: value=320 unit=°
